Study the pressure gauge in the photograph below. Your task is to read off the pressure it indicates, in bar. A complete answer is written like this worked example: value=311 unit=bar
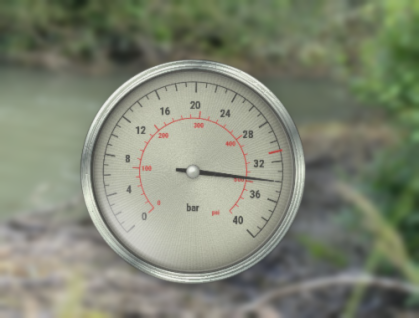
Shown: value=34 unit=bar
